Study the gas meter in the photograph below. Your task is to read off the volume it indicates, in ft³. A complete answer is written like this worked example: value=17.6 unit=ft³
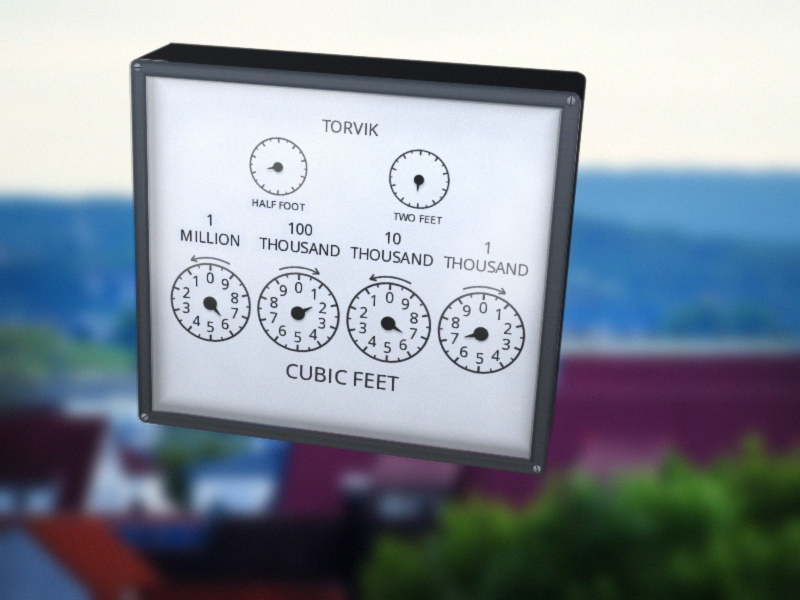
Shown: value=616700 unit=ft³
